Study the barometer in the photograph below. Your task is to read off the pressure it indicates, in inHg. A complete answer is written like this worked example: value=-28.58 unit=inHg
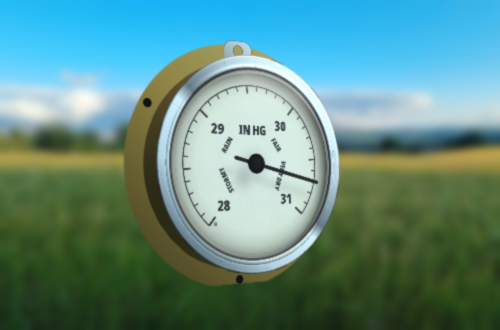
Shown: value=30.7 unit=inHg
